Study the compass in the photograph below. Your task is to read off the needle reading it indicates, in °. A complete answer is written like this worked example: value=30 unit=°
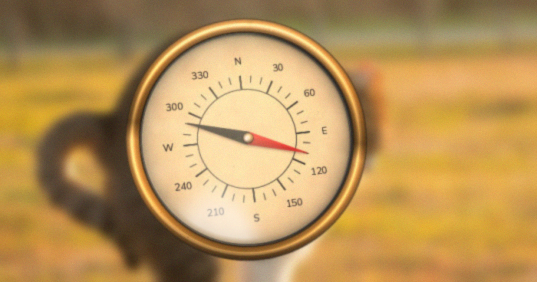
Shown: value=110 unit=°
